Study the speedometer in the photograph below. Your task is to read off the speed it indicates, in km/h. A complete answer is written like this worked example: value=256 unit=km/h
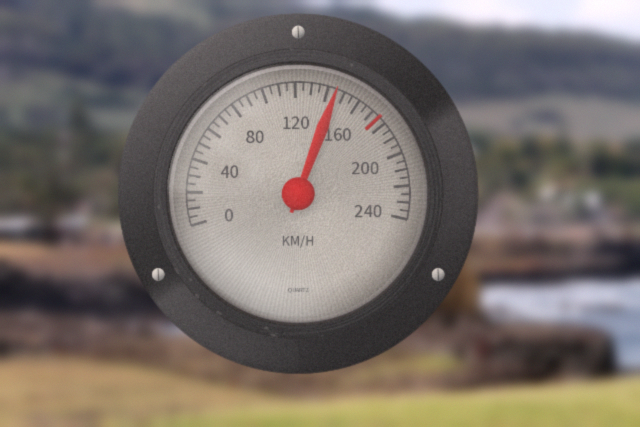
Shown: value=145 unit=km/h
